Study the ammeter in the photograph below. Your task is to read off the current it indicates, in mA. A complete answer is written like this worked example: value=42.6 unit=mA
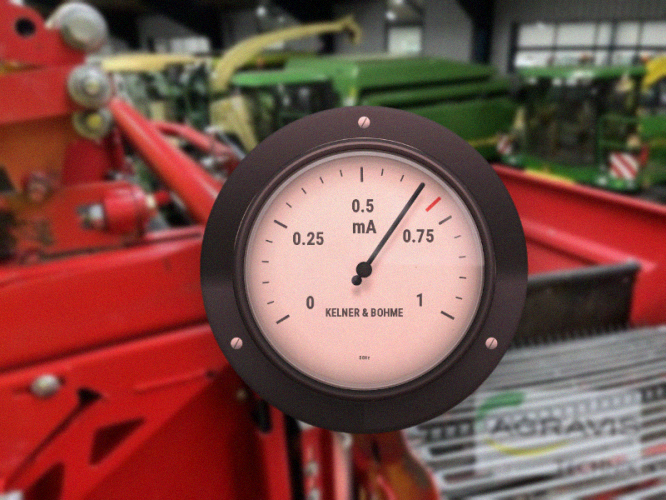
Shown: value=0.65 unit=mA
